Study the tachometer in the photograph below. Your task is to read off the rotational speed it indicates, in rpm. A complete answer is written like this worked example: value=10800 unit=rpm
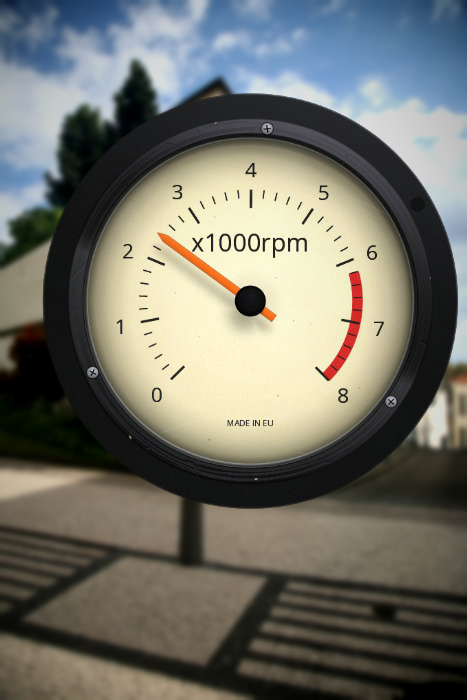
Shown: value=2400 unit=rpm
